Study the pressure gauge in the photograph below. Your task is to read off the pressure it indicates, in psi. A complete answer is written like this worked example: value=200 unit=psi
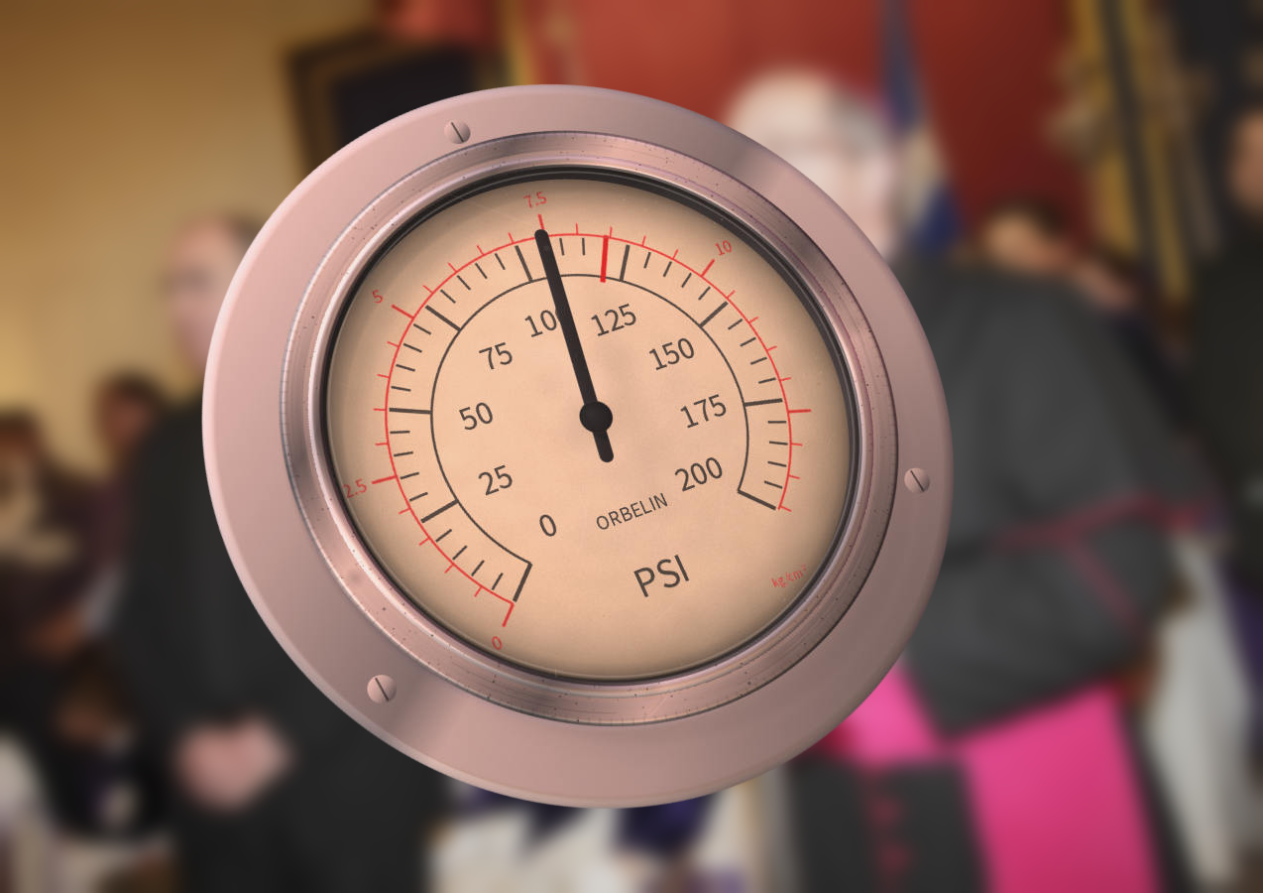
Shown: value=105 unit=psi
